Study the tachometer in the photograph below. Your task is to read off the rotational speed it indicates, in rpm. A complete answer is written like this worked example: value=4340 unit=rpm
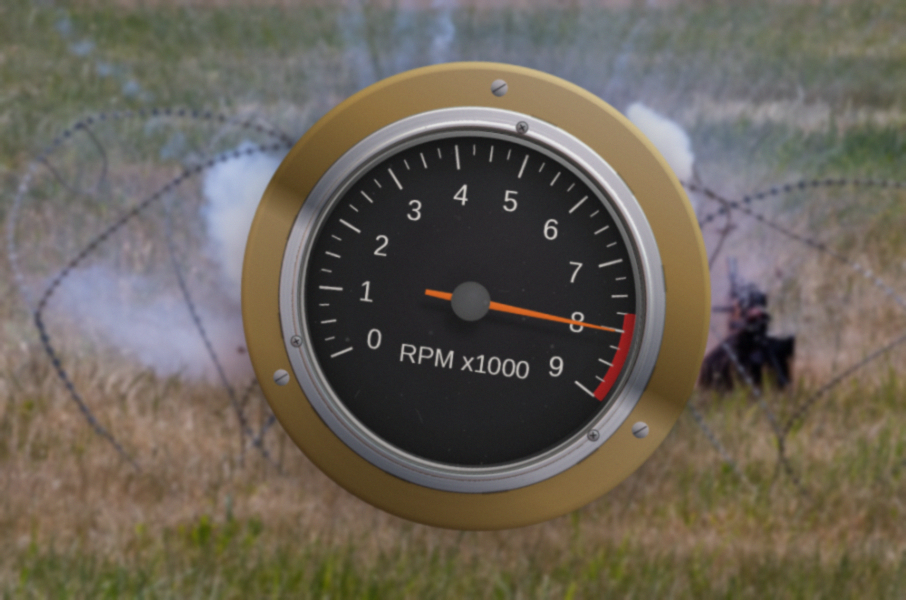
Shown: value=8000 unit=rpm
